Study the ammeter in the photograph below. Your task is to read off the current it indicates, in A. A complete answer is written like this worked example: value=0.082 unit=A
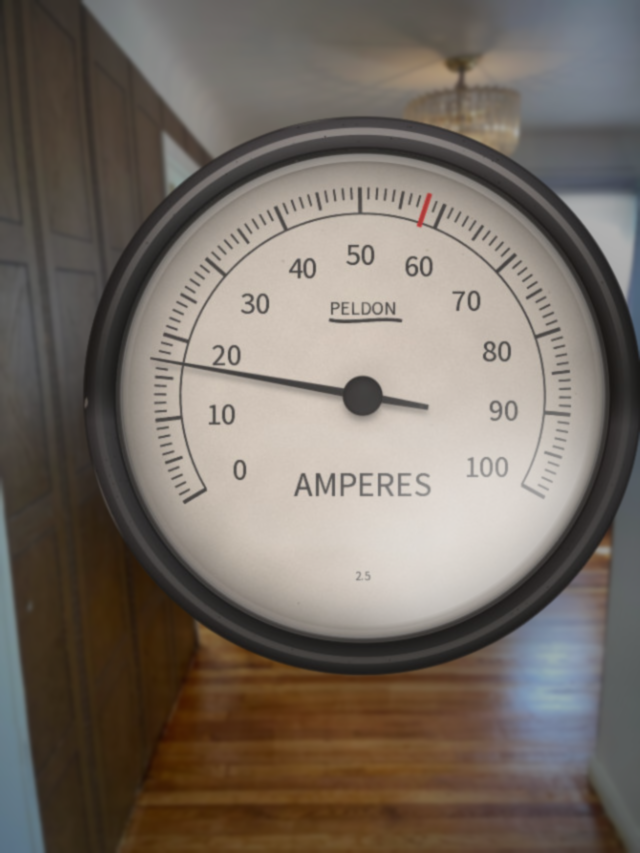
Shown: value=17 unit=A
